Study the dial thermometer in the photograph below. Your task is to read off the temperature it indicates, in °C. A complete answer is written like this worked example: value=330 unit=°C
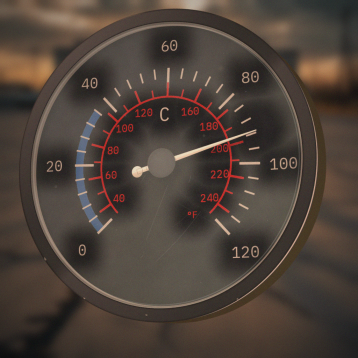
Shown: value=92 unit=°C
